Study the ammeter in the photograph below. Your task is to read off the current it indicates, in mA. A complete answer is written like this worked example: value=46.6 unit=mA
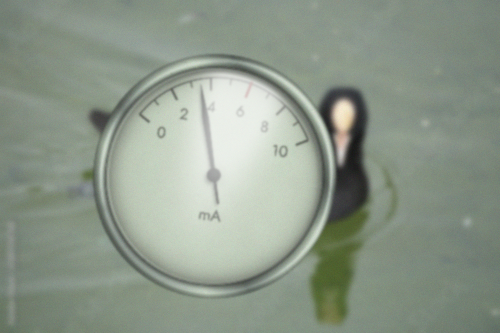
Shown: value=3.5 unit=mA
